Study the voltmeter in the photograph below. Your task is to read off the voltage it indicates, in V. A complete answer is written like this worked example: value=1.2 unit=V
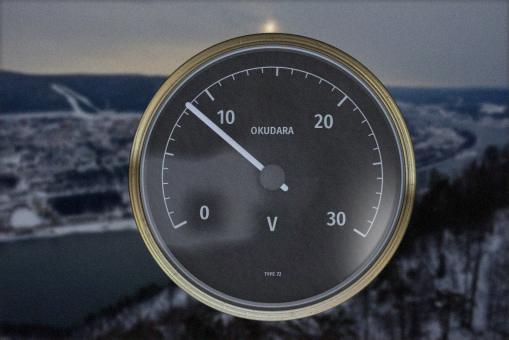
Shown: value=8.5 unit=V
